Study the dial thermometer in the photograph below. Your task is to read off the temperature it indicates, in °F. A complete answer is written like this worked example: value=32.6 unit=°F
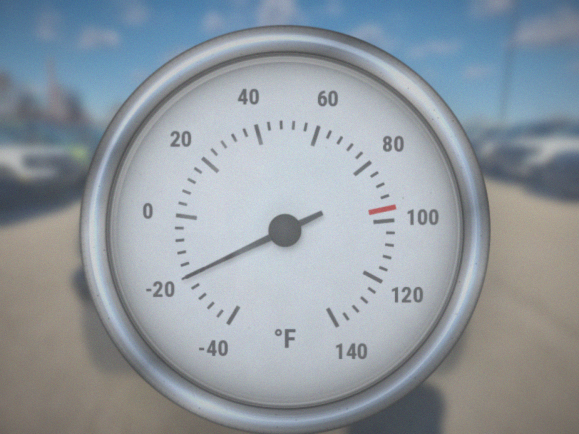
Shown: value=-20 unit=°F
